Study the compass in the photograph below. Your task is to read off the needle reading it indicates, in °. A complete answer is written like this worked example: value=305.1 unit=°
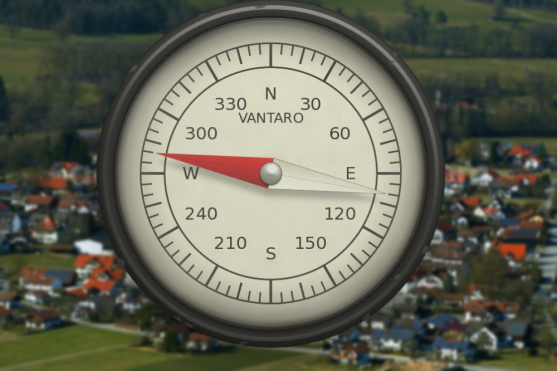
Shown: value=280 unit=°
